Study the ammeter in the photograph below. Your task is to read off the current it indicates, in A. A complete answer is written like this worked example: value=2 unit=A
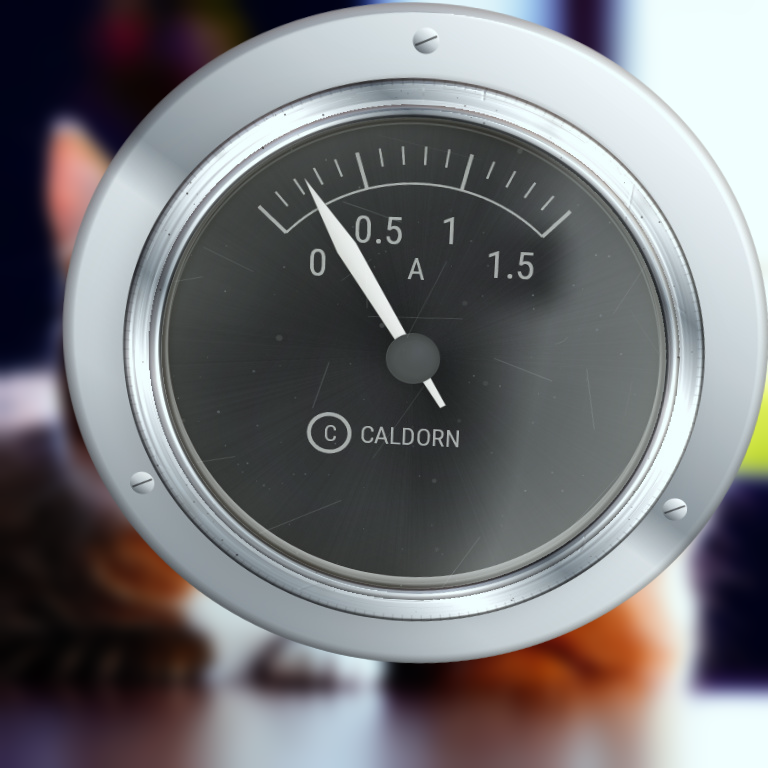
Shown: value=0.25 unit=A
